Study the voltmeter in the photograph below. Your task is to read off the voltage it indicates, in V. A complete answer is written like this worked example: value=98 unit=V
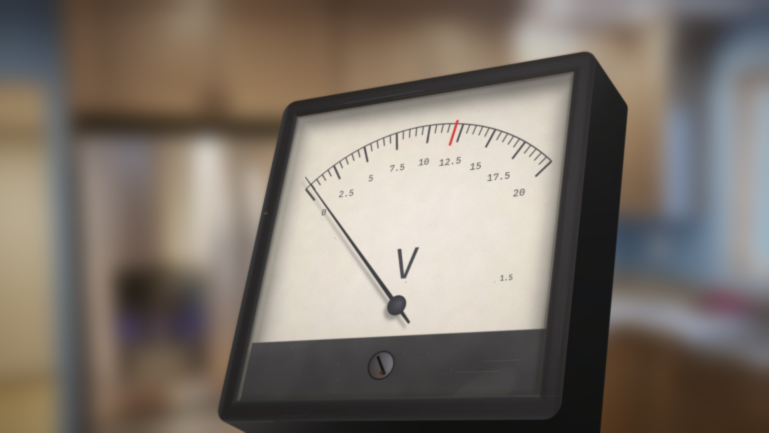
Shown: value=0.5 unit=V
